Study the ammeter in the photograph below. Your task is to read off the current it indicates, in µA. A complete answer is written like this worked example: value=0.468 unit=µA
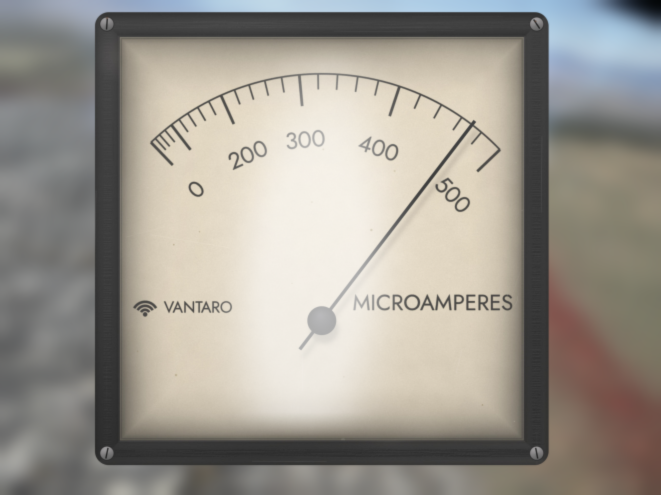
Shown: value=470 unit=µA
